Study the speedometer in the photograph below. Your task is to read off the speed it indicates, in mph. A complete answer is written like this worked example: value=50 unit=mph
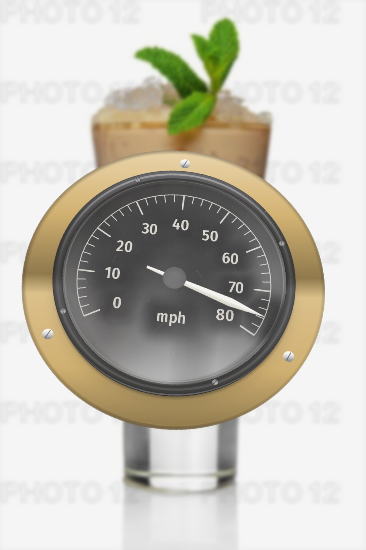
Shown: value=76 unit=mph
